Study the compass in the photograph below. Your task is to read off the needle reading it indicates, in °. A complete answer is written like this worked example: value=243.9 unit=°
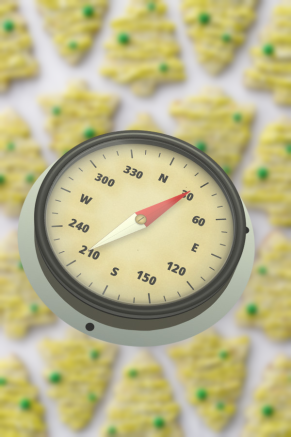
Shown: value=30 unit=°
